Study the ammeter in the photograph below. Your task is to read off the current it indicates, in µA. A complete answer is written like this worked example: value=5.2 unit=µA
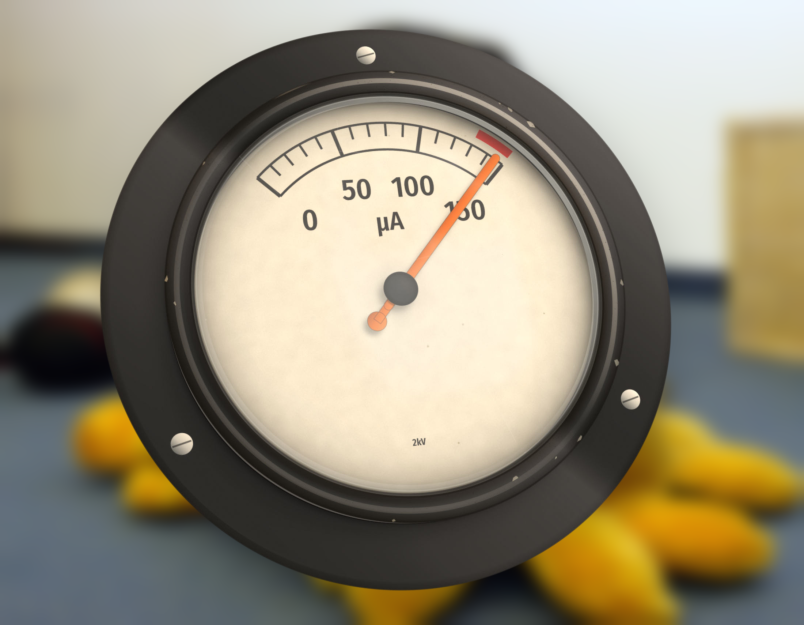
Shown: value=145 unit=µA
